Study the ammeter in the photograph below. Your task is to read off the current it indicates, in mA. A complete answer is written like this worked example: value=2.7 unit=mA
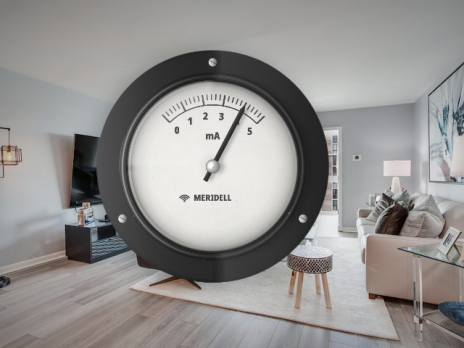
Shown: value=4 unit=mA
